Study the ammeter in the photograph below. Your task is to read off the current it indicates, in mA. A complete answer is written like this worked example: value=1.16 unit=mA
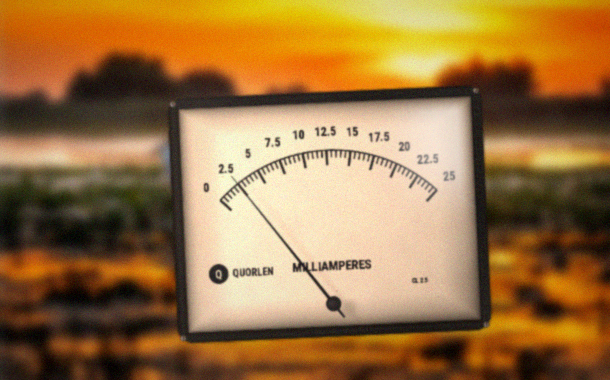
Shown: value=2.5 unit=mA
